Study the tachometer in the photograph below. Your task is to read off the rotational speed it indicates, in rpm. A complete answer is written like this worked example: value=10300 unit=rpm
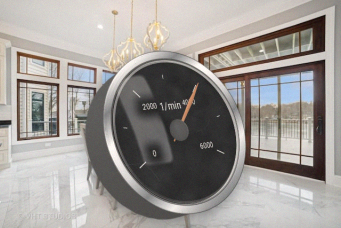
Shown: value=4000 unit=rpm
